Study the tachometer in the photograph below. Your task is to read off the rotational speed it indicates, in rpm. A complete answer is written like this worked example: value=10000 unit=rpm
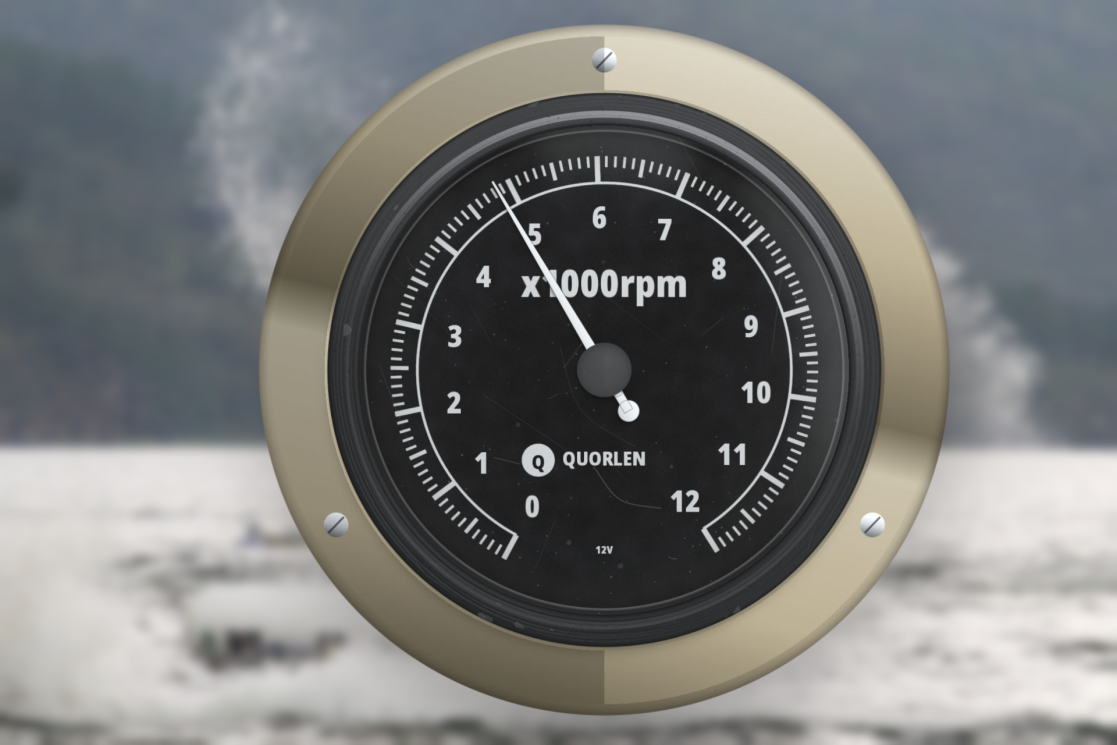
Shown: value=4850 unit=rpm
